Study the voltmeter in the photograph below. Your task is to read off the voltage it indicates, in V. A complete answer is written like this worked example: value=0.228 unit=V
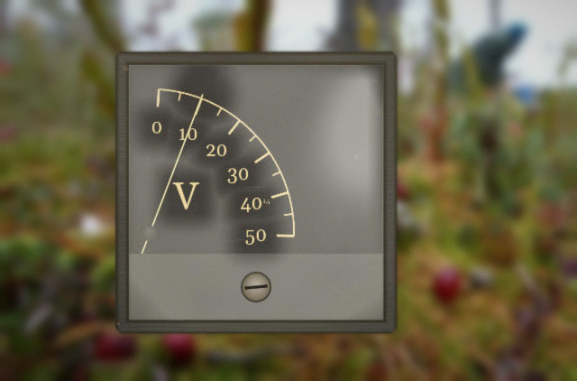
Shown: value=10 unit=V
